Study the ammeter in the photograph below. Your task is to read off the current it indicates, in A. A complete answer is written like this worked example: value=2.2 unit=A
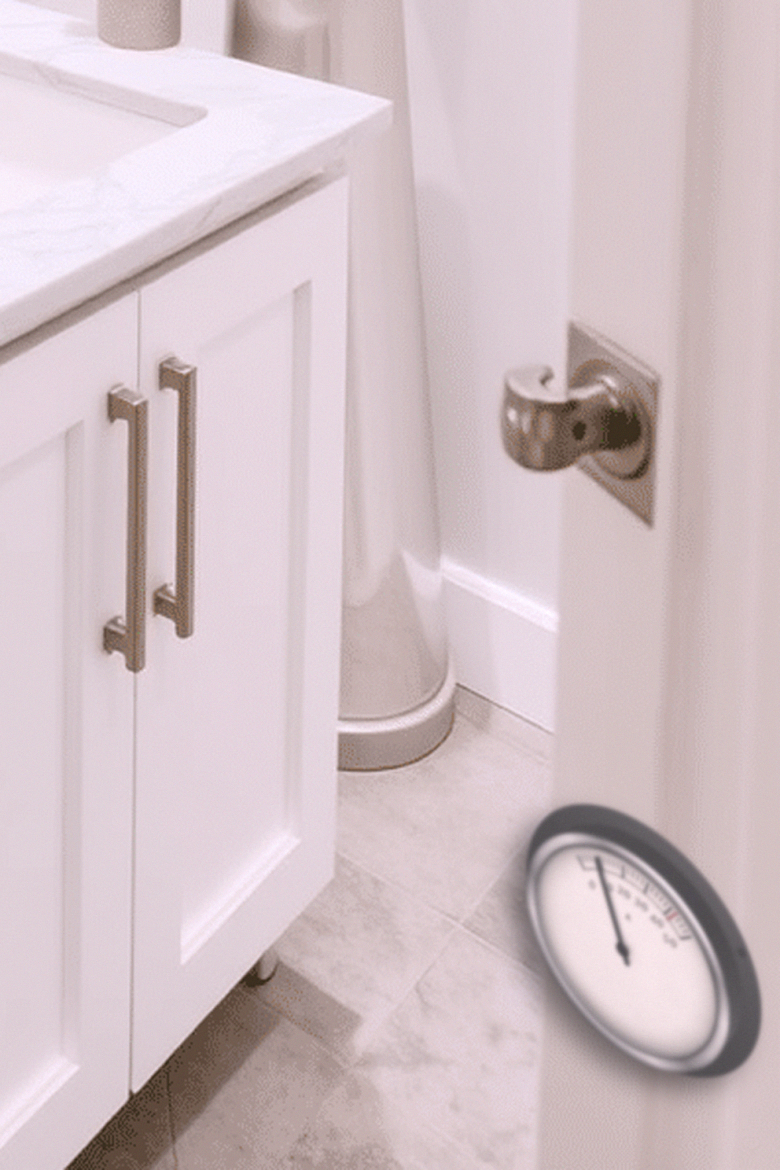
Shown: value=10 unit=A
